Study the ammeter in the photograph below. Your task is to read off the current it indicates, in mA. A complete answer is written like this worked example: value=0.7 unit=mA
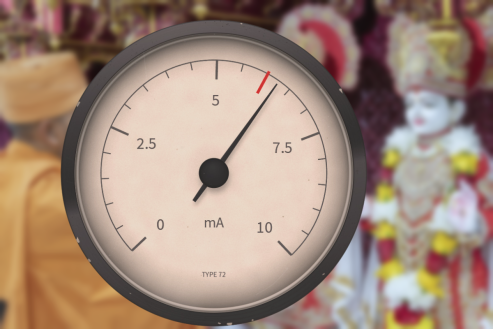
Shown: value=6.25 unit=mA
